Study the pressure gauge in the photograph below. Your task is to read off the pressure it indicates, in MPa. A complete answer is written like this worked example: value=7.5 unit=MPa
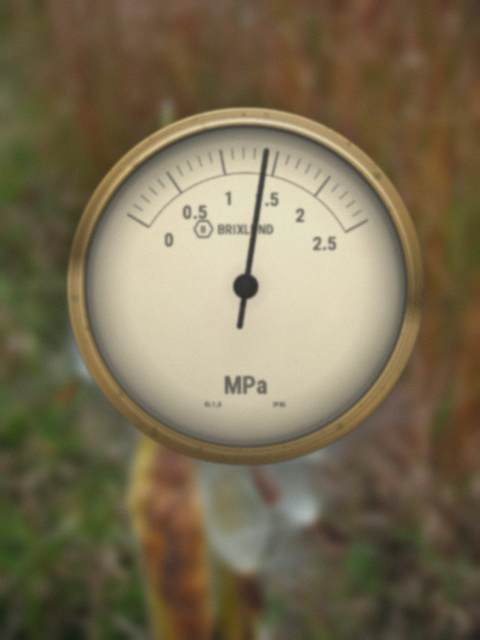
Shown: value=1.4 unit=MPa
